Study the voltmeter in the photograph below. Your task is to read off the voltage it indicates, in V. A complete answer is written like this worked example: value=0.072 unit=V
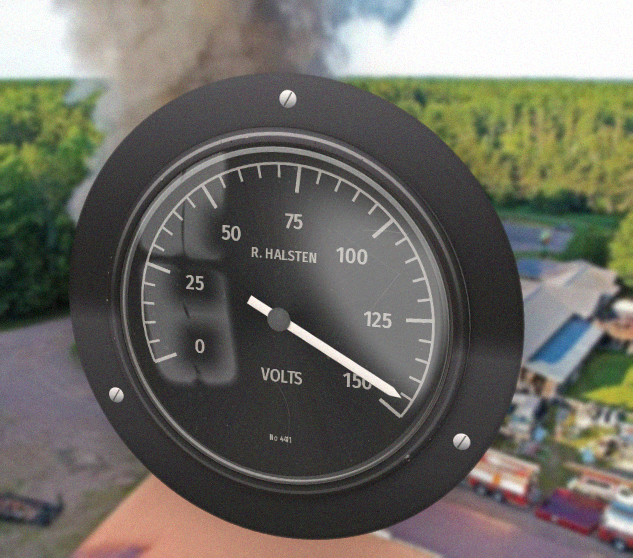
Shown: value=145 unit=V
